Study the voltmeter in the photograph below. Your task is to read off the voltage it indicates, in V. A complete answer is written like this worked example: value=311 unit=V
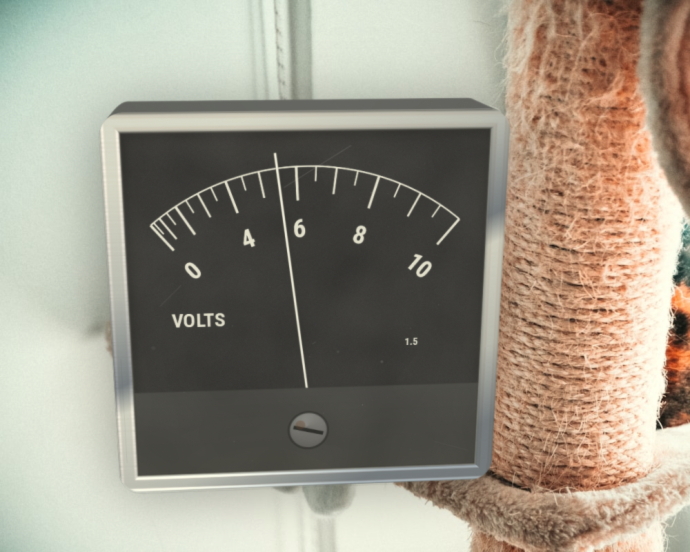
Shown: value=5.5 unit=V
